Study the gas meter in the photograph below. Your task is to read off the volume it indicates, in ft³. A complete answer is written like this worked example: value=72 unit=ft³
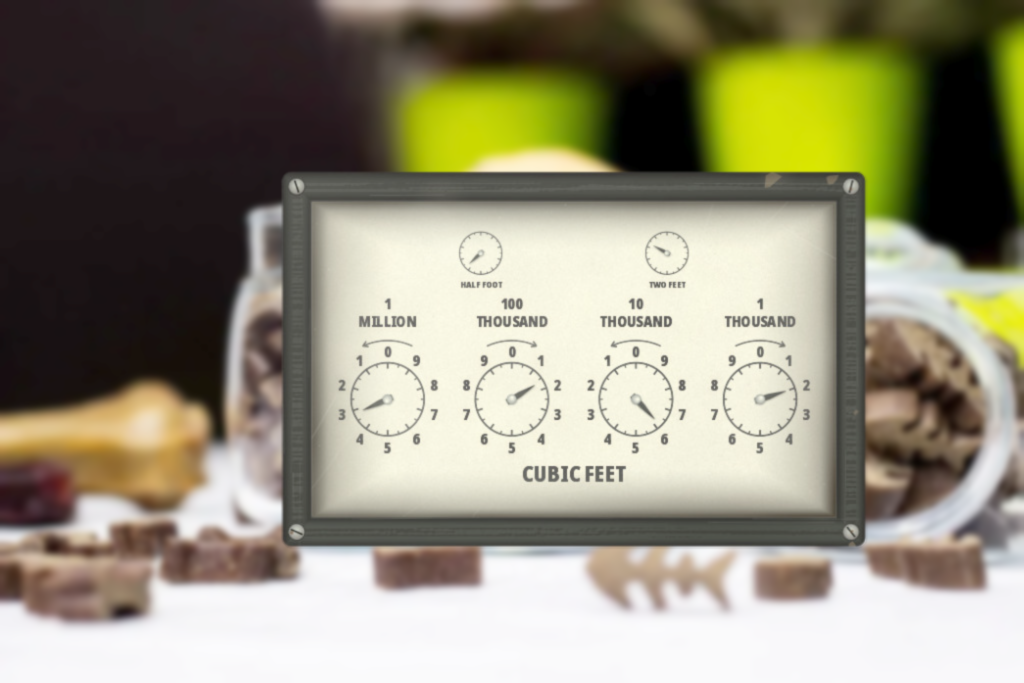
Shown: value=316200 unit=ft³
